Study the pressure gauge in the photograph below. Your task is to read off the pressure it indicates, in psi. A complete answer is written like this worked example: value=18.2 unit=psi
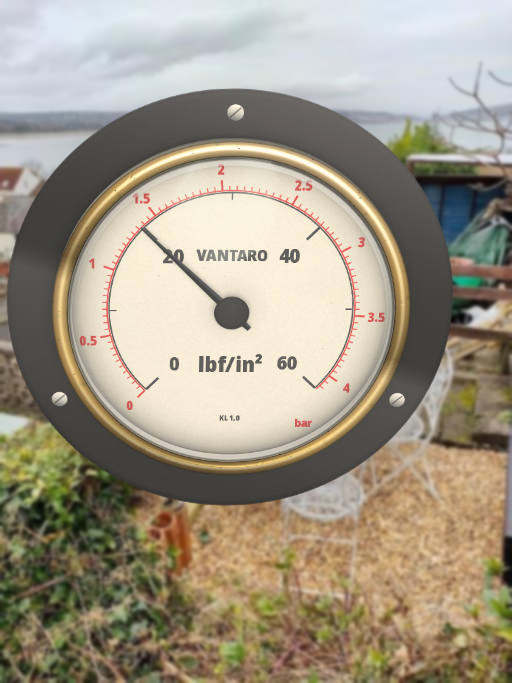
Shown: value=20 unit=psi
